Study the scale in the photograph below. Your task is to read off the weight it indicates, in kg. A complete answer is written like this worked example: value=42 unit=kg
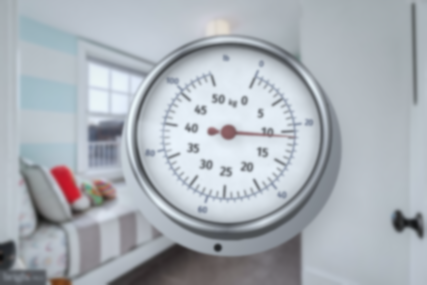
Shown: value=11 unit=kg
